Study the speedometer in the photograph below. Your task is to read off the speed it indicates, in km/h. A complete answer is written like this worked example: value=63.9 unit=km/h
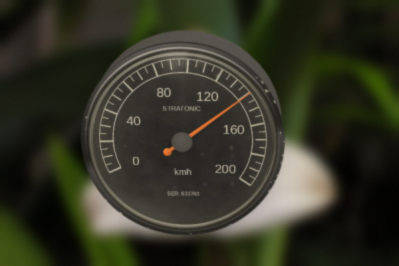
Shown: value=140 unit=km/h
